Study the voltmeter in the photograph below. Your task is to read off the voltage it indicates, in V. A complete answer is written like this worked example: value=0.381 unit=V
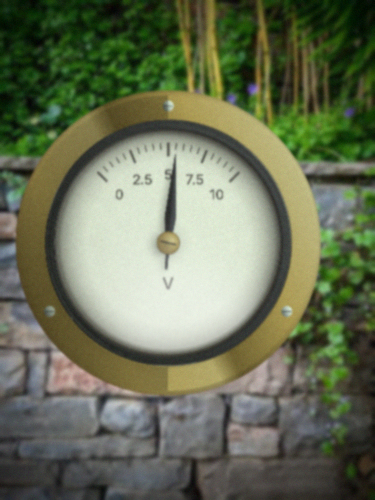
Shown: value=5.5 unit=V
